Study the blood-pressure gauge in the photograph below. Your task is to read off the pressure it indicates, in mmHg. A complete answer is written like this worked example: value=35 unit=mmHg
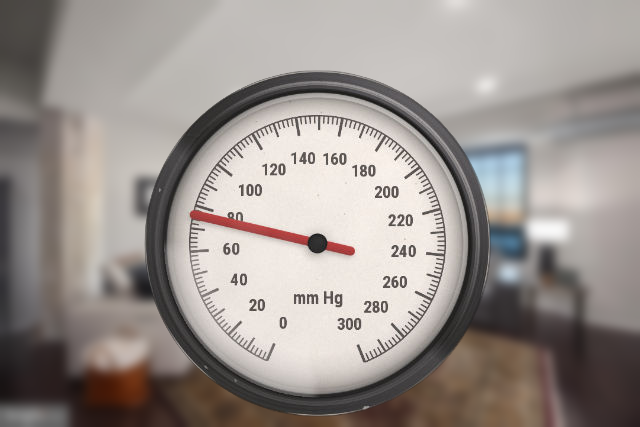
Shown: value=76 unit=mmHg
